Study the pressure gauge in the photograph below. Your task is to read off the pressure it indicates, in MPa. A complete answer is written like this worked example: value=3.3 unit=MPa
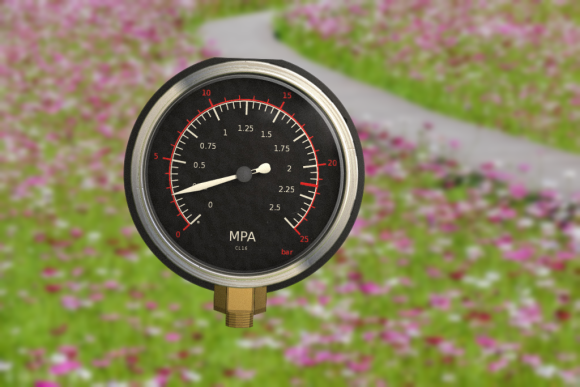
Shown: value=0.25 unit=MPa
